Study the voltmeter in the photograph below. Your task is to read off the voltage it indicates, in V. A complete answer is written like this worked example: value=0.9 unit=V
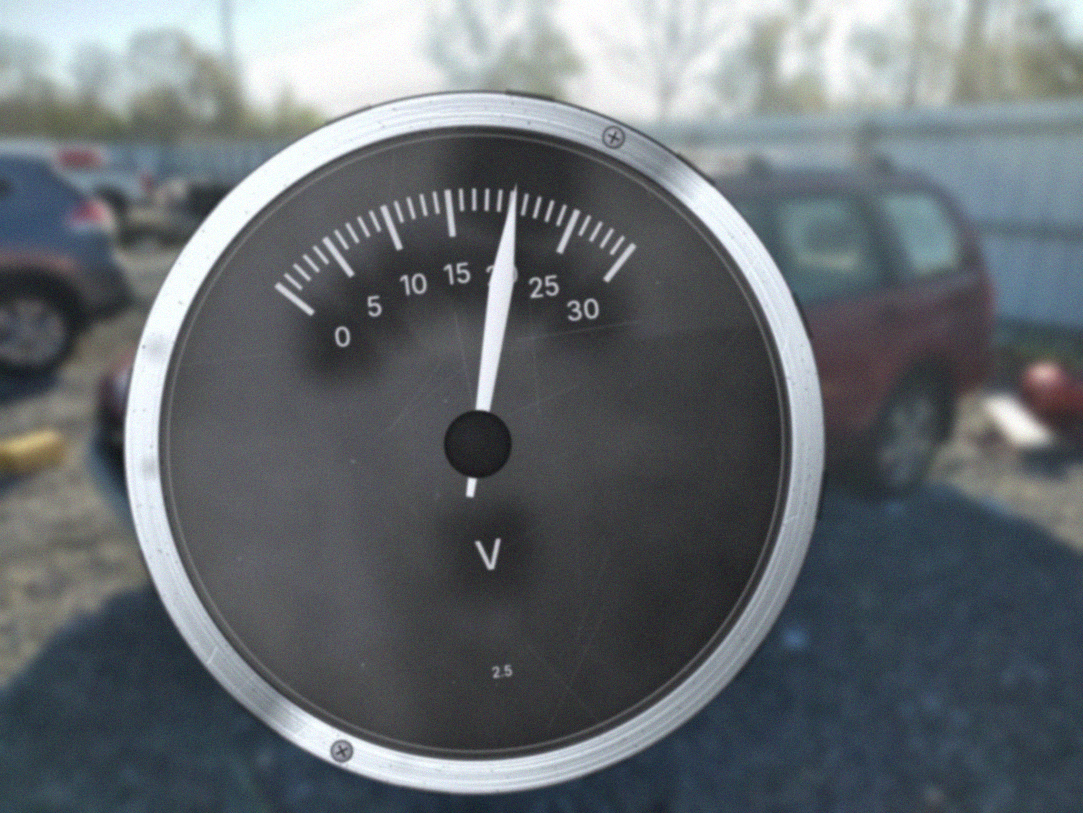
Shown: value=20 unit=V
